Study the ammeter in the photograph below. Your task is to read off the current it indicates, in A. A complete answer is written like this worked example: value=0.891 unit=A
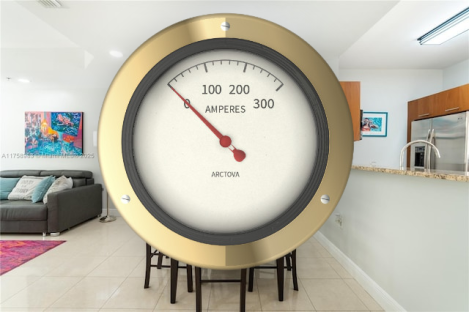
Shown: value=0 unit=A
